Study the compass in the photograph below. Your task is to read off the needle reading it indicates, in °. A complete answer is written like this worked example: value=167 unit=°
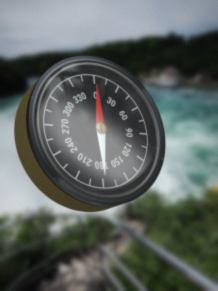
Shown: value=0 unit=°
